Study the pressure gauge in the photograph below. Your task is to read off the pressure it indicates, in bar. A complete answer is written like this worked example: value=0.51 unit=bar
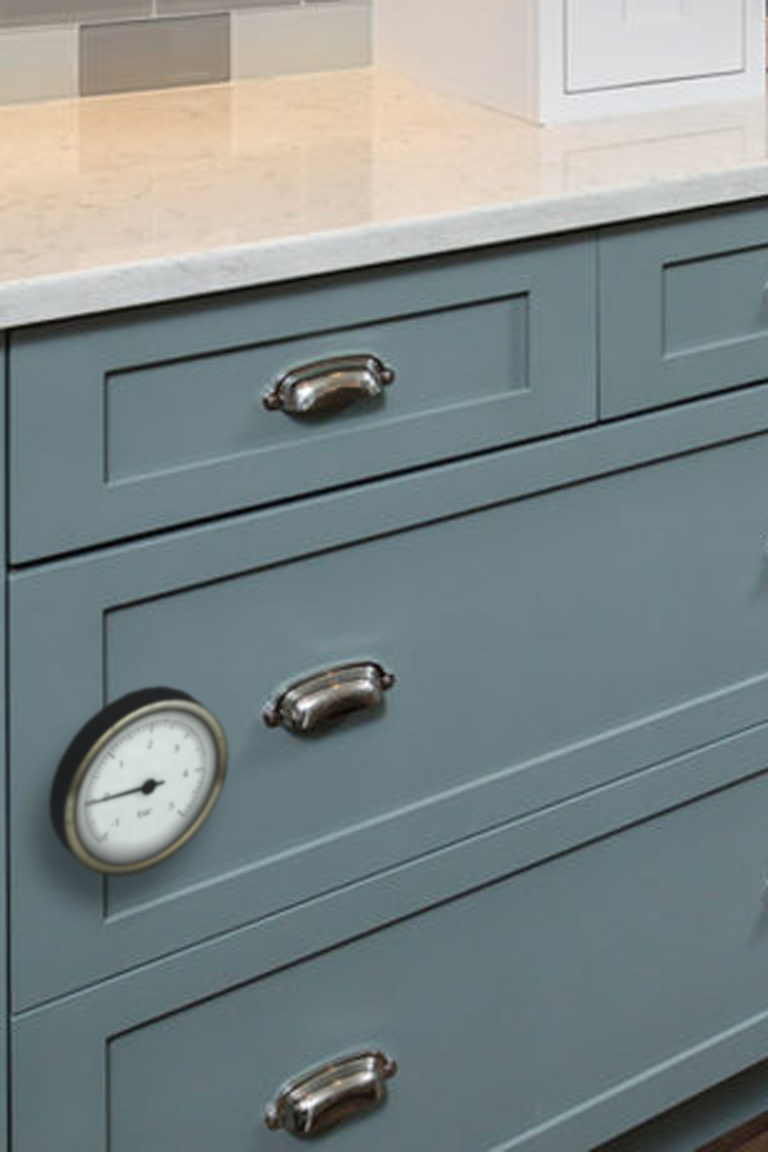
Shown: value=0 unit=bar
